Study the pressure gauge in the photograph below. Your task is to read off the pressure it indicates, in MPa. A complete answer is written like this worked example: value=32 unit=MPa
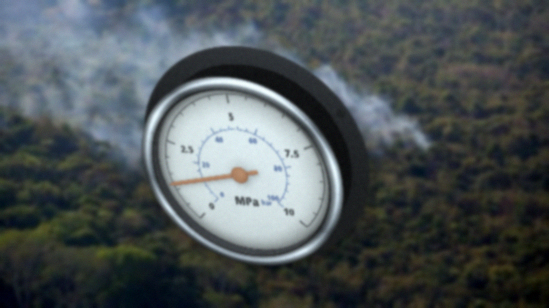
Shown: value=1.25 unit=MPa
